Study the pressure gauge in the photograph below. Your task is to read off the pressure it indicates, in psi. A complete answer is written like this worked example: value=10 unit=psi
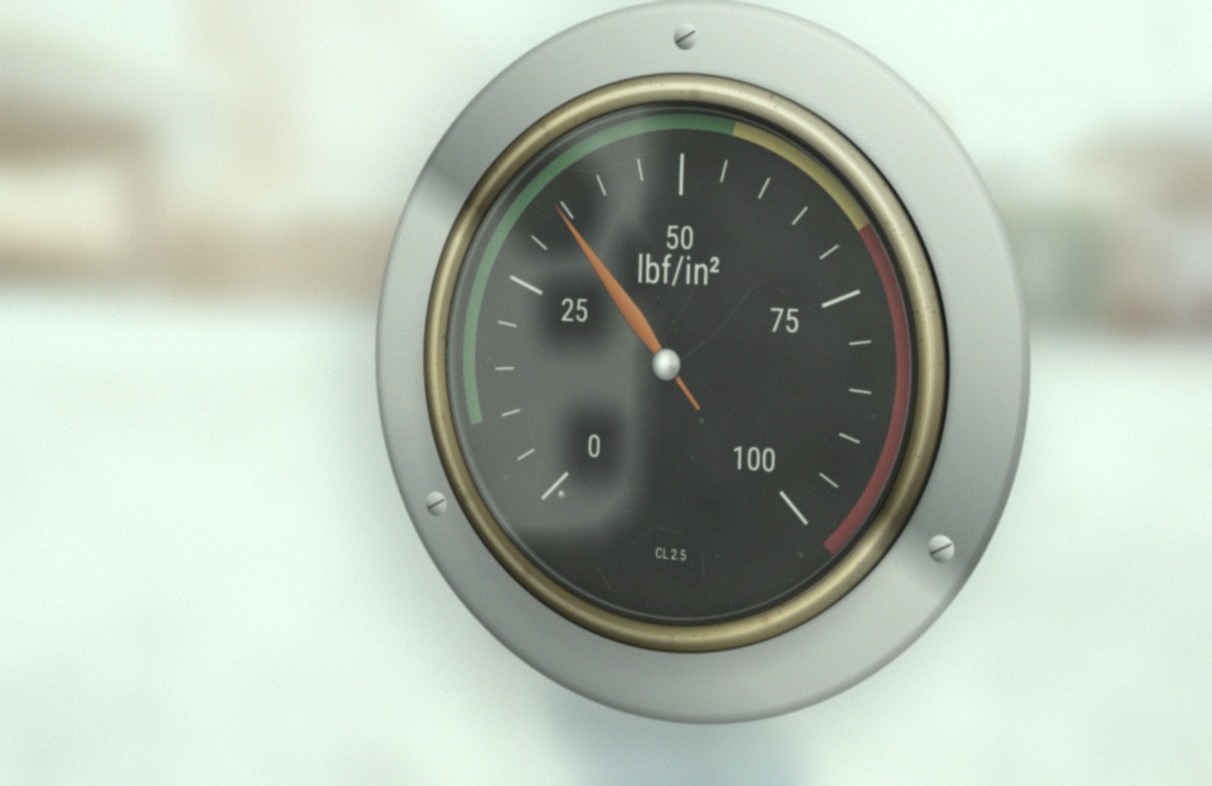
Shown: value=35 unit=psi
